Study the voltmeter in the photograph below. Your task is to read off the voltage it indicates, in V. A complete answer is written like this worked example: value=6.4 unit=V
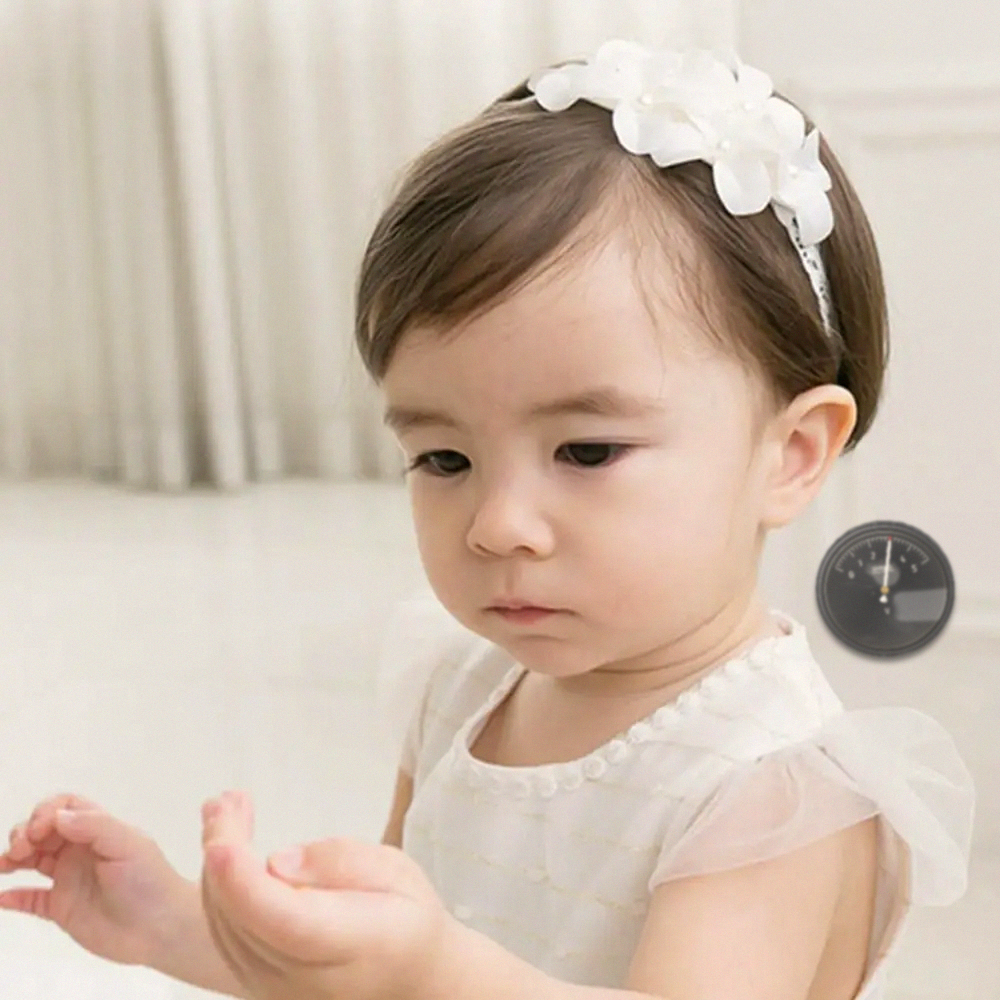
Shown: value=3 unit=V
